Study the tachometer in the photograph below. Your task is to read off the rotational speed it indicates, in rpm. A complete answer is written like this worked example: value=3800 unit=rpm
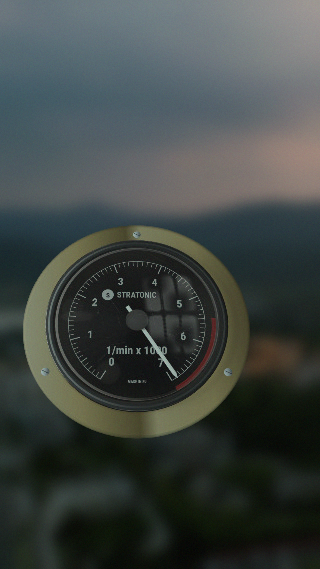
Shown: value=6900 unit=rpm
